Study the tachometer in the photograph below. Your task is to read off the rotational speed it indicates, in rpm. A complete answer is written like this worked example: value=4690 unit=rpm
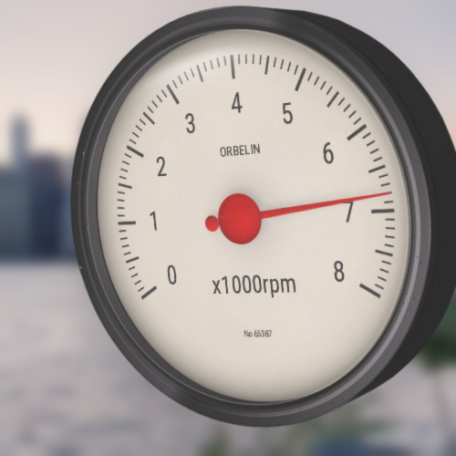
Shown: value=6800 unit=rpm
